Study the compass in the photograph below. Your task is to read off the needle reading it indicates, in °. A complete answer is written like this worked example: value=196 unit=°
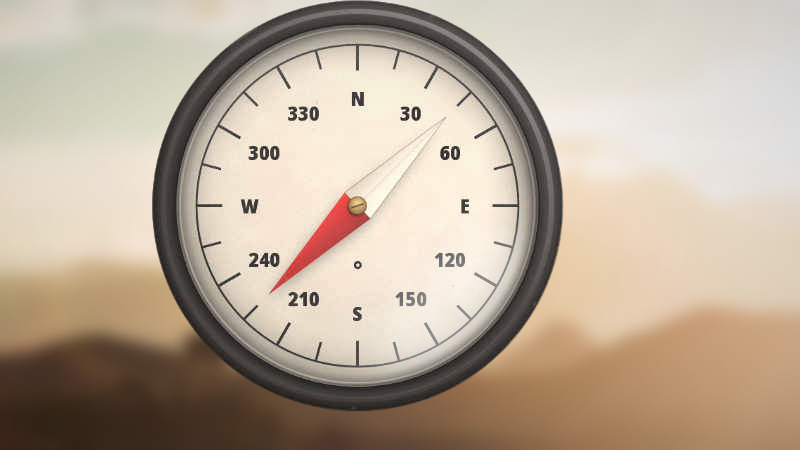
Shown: value=225 unit=°
